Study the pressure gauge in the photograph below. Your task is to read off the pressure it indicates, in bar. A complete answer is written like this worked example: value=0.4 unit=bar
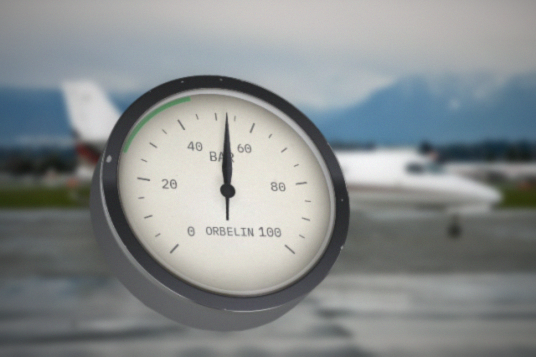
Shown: value=52.5 unit=bar
